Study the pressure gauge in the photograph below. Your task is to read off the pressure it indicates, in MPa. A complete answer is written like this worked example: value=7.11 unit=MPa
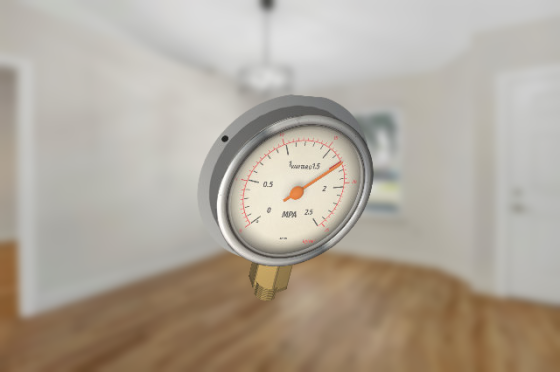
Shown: value=1.7 unit=MPa
